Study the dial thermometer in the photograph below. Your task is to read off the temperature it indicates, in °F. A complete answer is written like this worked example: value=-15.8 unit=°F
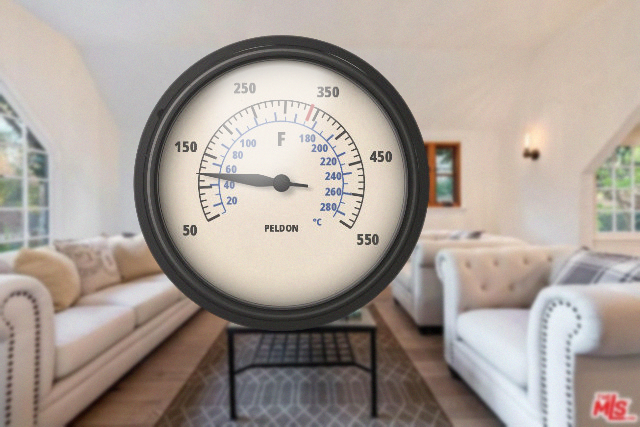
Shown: value=120 unit=°F
